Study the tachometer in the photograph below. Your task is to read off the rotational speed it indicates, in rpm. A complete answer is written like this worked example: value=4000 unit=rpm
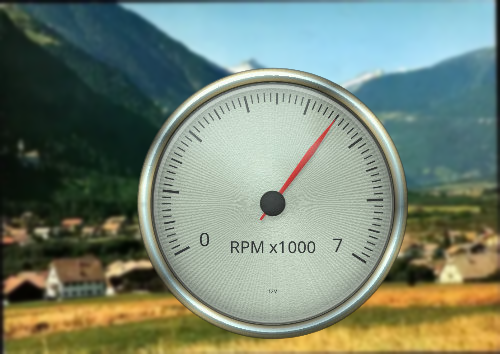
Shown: value=4500 unit=rpm
